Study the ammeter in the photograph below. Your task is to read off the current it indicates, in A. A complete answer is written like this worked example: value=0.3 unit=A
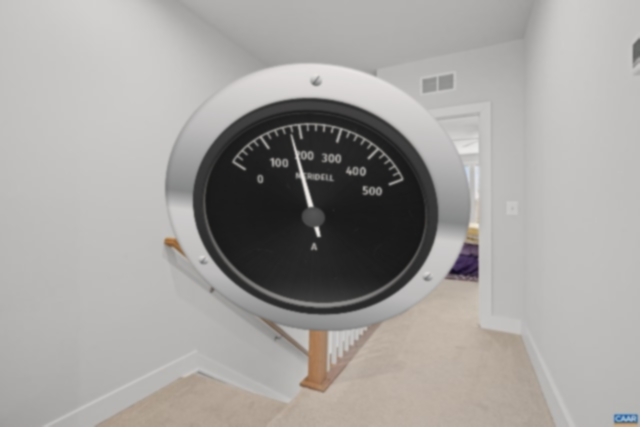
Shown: value=180 unit=A
